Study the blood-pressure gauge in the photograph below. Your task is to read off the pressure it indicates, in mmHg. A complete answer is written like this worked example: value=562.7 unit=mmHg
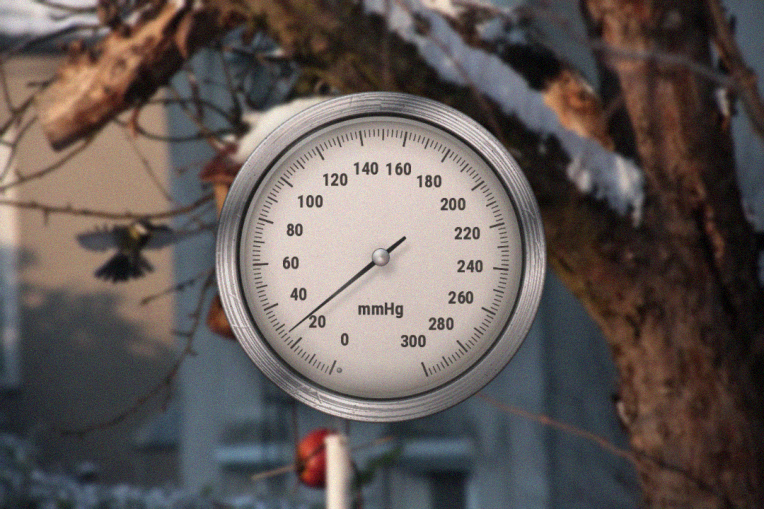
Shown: value=26 unit=mmHg
